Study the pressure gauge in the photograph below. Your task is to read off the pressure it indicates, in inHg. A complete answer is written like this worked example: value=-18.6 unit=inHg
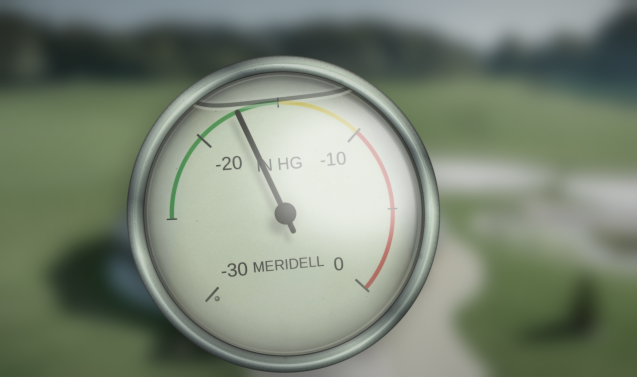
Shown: value=-17.5 unit=inHg
